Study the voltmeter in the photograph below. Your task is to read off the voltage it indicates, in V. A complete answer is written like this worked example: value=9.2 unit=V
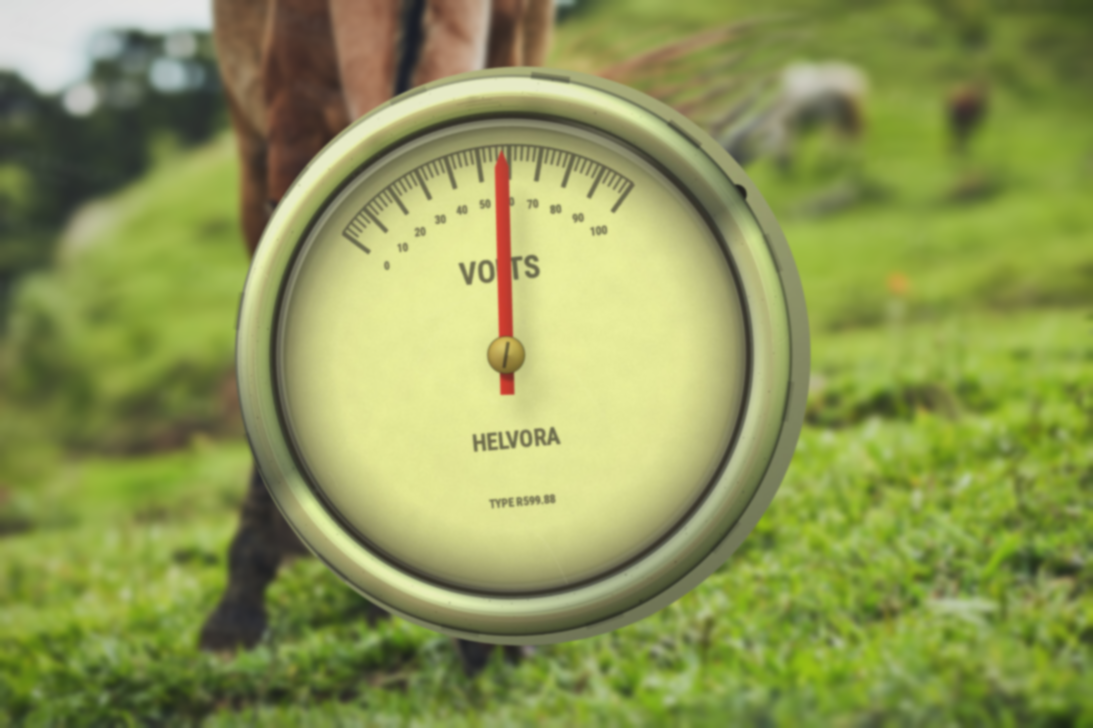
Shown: value=58 unit=V
